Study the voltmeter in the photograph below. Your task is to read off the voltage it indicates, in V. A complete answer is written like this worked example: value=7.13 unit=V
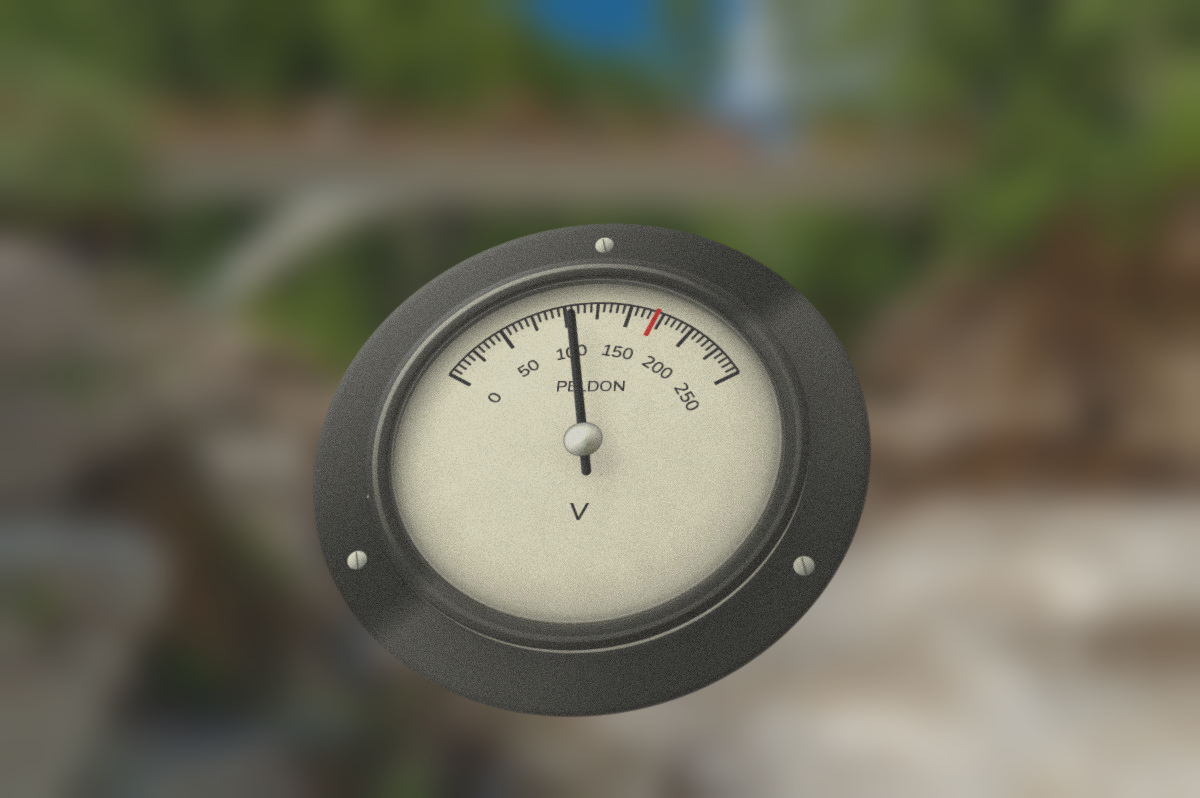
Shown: value=105 unit=V
